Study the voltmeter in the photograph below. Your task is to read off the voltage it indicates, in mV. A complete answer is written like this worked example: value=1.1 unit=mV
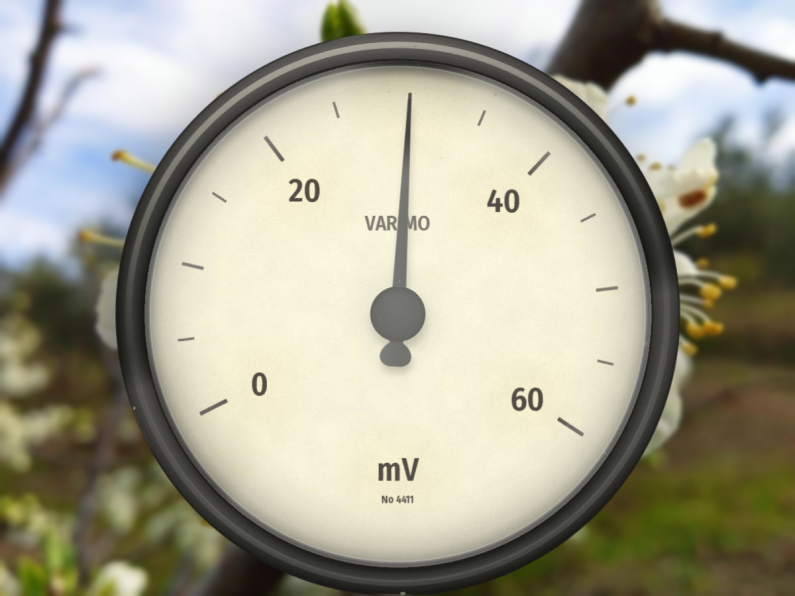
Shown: value=30 unit=mV
